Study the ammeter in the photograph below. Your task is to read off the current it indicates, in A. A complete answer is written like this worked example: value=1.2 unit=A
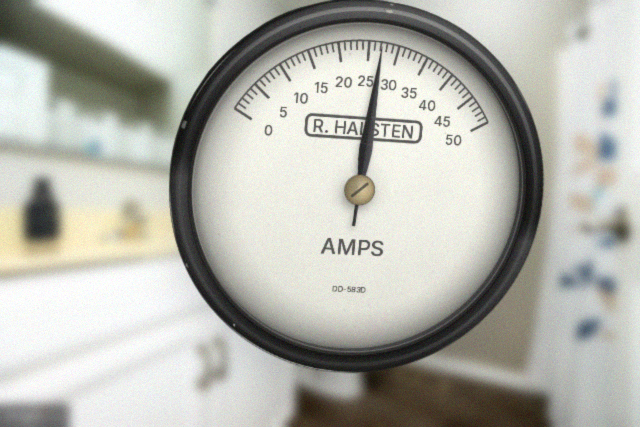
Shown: value=27 unit=A
